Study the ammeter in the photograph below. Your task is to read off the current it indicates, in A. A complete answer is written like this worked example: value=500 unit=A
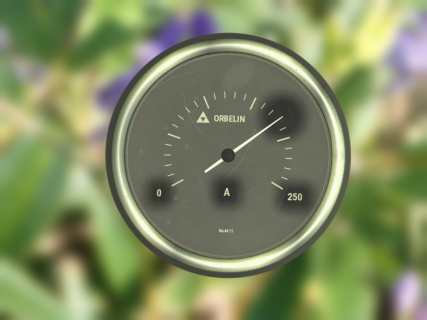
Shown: value=180 unit=A
